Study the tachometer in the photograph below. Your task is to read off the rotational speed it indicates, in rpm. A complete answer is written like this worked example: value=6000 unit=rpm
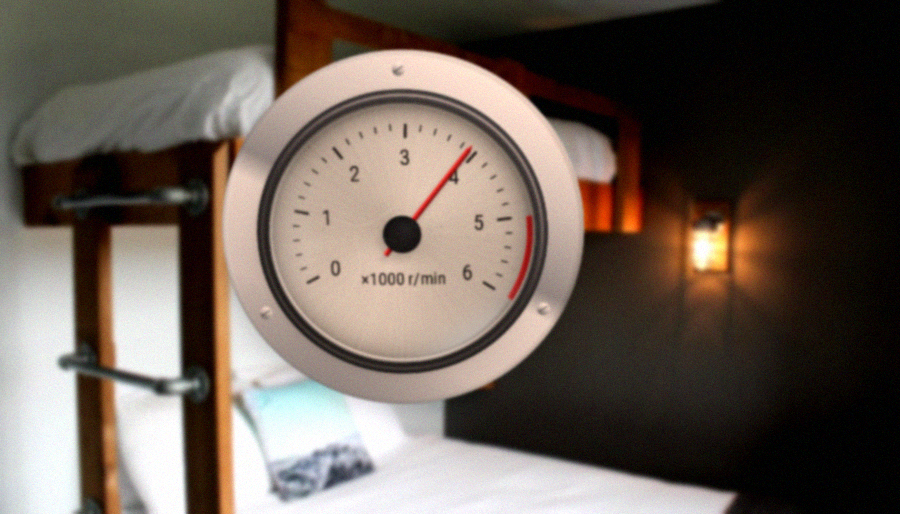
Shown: value=3900 unit=rpm
